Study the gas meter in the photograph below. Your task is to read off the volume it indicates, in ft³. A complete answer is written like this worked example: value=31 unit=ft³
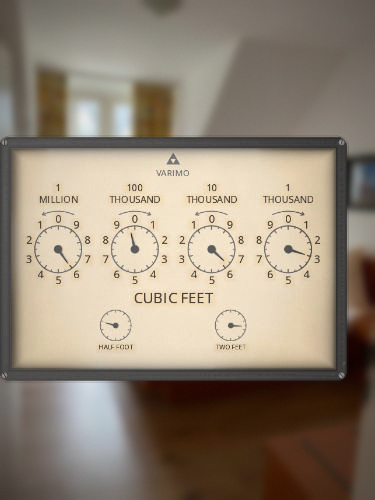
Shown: value=596300 unit=ft³
